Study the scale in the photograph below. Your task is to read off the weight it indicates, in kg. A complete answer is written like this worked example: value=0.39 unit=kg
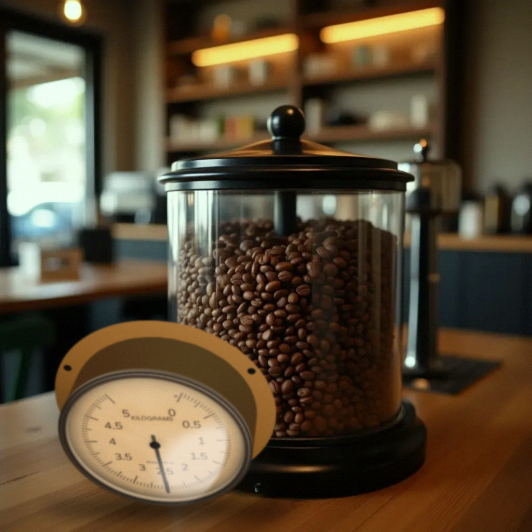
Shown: value=2.5 unit=kg
